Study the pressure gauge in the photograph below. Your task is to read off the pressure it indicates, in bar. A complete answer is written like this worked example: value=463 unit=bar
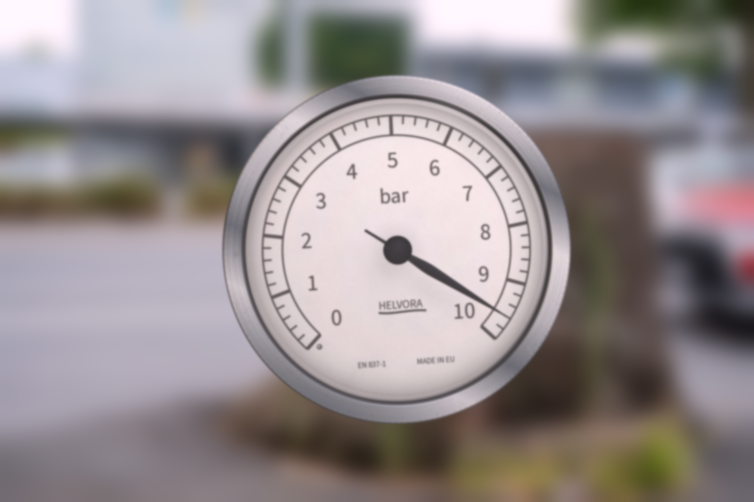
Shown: value=9.6 unit=bar
